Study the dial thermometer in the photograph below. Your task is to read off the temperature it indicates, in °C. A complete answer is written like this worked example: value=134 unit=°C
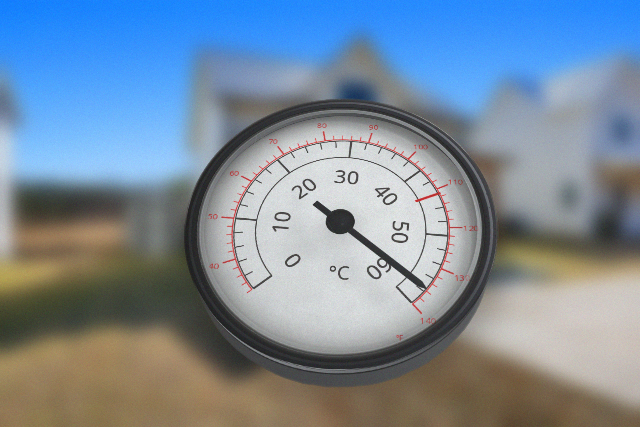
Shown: value=58 unit=°C
